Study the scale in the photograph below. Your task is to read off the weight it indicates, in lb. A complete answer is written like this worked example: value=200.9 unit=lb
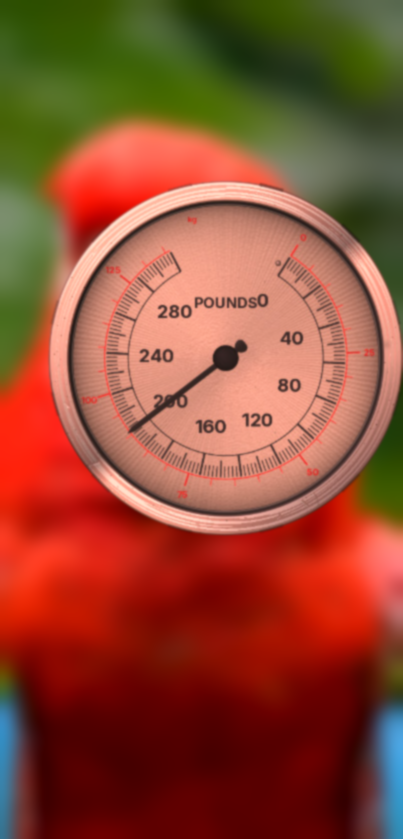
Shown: value=200 unit=lb
